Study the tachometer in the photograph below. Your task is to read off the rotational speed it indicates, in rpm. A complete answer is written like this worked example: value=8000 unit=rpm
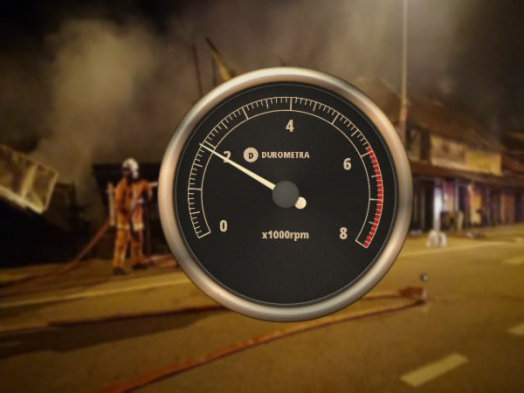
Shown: value=1900 unit=rpm
